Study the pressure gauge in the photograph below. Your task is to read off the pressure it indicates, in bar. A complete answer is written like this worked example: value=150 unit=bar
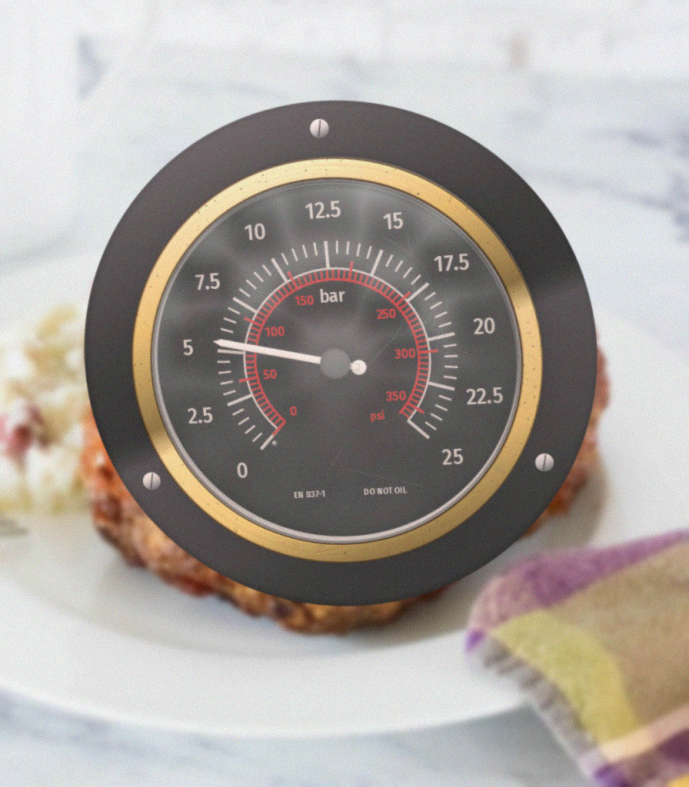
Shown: value=5.5 unit=bar
